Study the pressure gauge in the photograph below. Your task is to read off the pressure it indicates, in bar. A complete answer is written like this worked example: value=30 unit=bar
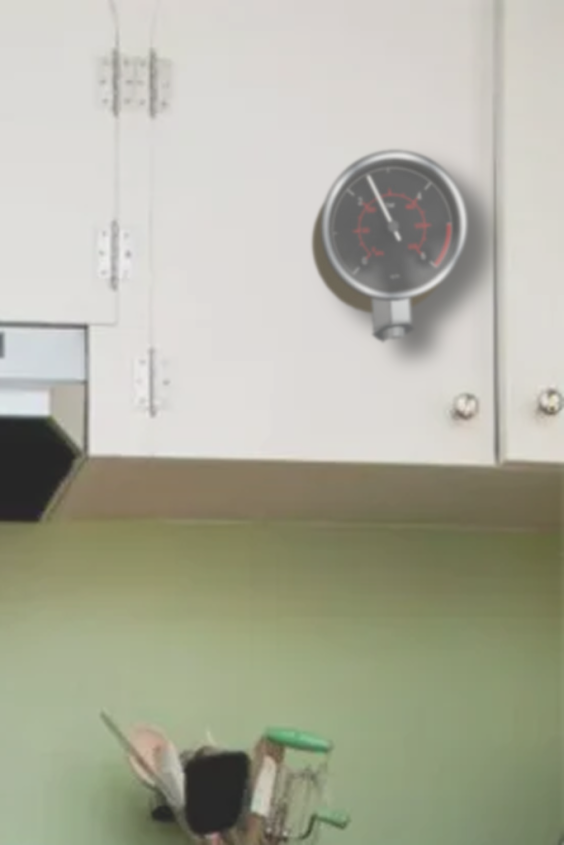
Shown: value=2.5 unit=bar
